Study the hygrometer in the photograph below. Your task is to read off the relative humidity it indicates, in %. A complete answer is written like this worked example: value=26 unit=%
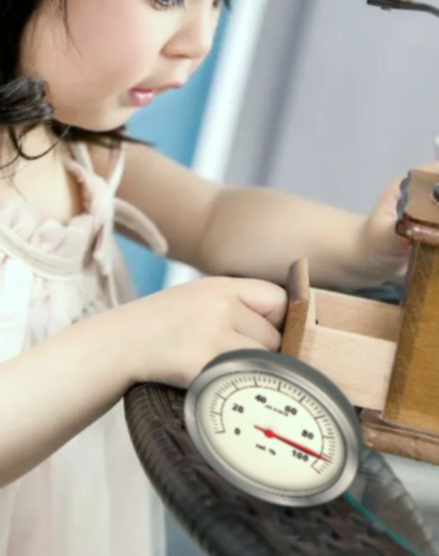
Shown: value=90 unit=%
